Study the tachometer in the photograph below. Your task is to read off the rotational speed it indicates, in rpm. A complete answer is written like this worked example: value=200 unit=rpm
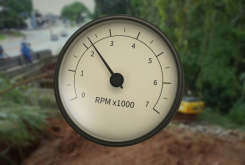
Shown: value=2250 unit=rpm
